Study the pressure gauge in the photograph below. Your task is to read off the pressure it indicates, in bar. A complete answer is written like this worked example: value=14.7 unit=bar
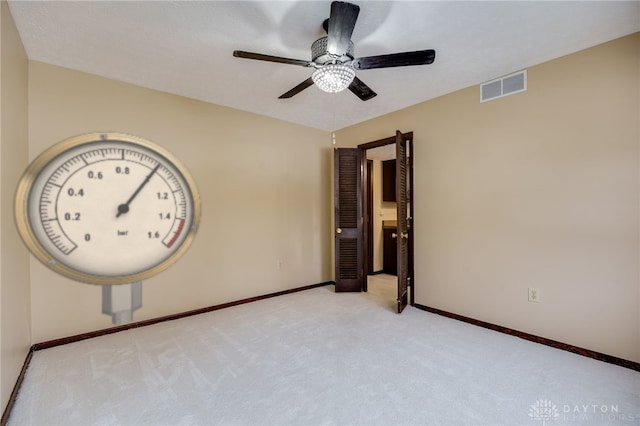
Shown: value=1 unit=bar
